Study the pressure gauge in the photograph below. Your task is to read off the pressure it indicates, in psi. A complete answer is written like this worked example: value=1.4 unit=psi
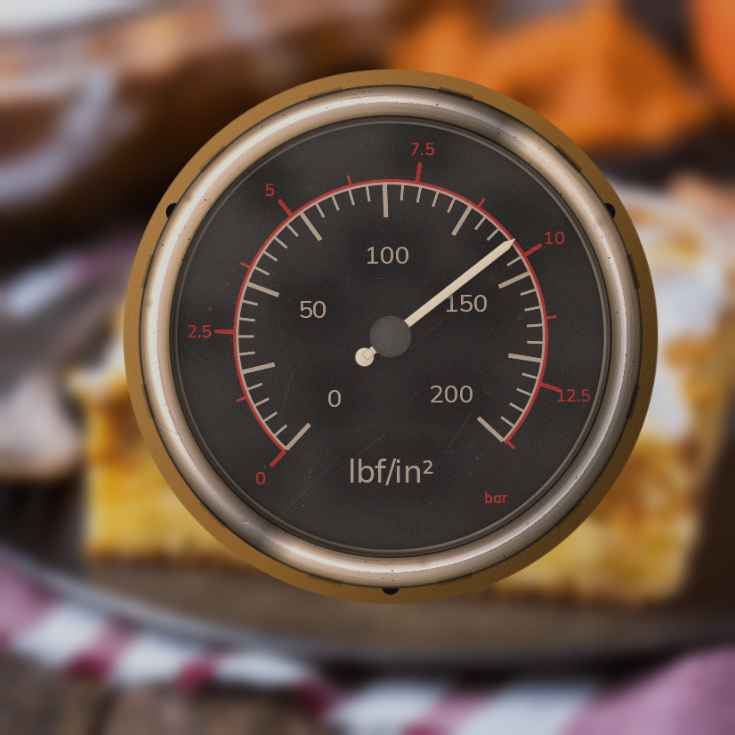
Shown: value=140 unit=psi
